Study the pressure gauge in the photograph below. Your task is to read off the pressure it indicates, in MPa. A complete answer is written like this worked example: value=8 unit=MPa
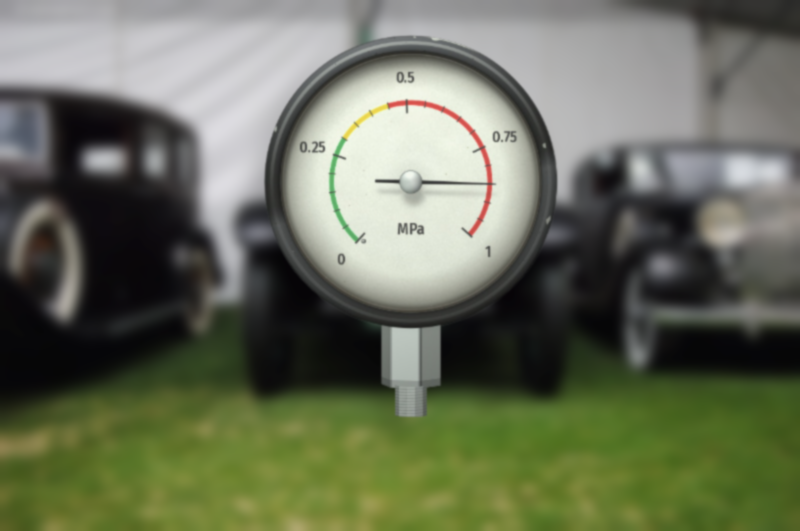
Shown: value=0.85 unit=MPa
